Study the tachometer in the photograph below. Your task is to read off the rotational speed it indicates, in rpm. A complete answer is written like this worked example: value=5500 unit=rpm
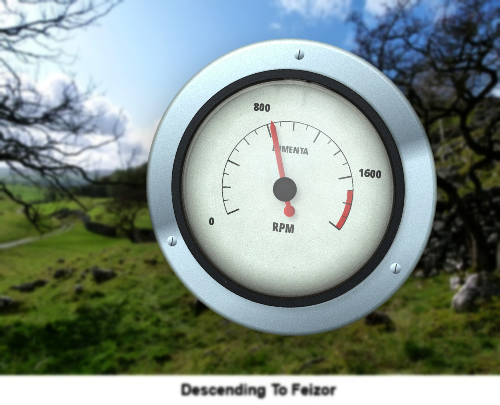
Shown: value=850 unit=rpm
